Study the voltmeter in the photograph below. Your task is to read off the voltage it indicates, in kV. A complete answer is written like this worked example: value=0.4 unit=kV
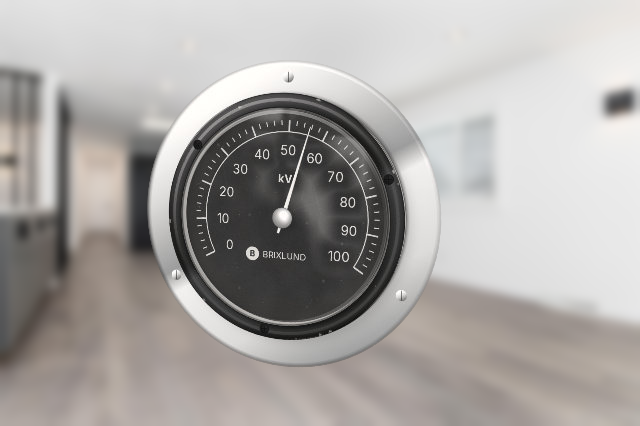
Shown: value=56 unit=kV
